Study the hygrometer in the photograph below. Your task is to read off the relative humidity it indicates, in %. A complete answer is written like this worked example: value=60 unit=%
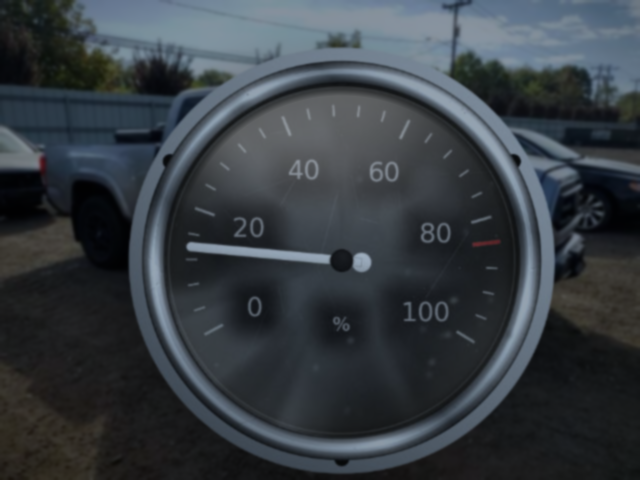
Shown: value=14 unit=%
